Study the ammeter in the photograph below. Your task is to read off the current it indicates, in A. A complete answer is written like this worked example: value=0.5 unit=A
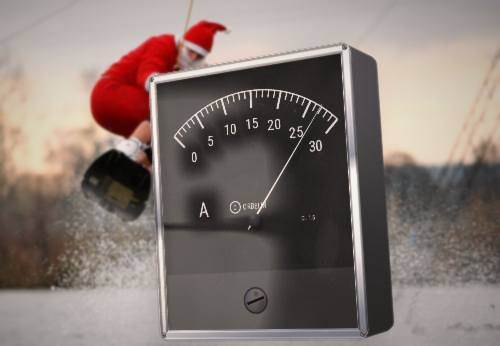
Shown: value=27 unit=A
